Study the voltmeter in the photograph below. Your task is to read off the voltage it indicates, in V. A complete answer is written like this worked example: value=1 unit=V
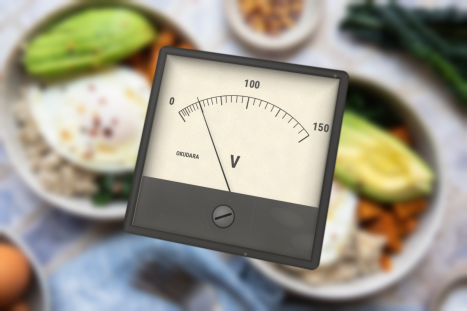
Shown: value=50 unit=V
